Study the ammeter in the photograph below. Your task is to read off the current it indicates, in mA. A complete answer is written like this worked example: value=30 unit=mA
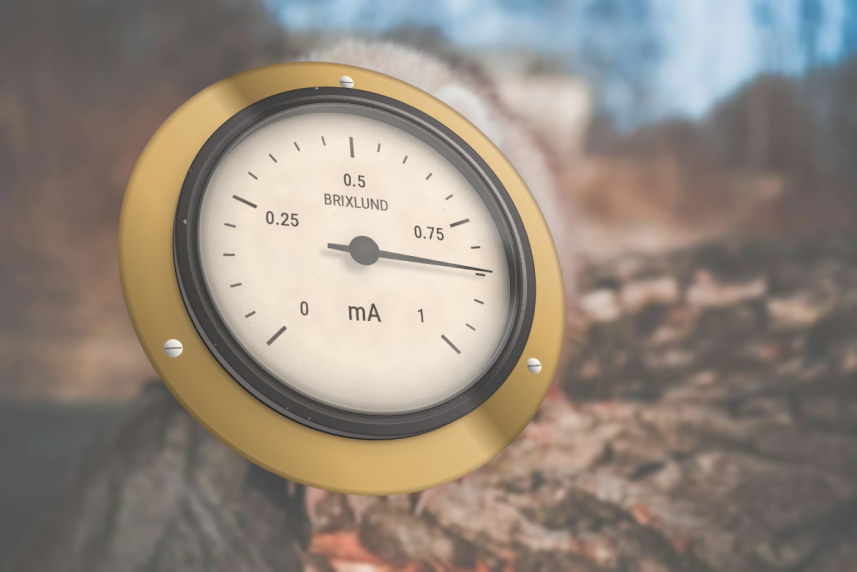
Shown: value=0.85 unit=mA
